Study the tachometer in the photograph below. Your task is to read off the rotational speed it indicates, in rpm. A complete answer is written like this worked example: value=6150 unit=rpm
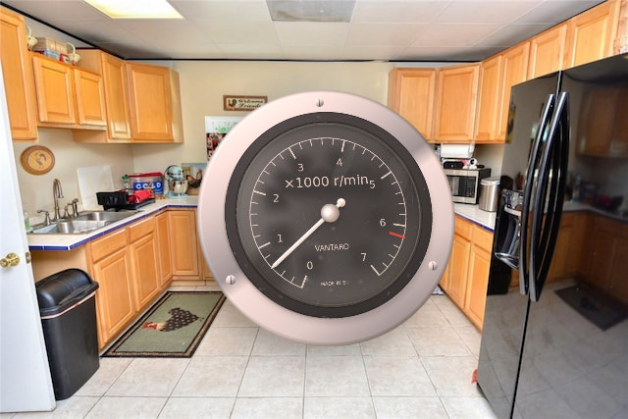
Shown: value=600 unit=rpm
